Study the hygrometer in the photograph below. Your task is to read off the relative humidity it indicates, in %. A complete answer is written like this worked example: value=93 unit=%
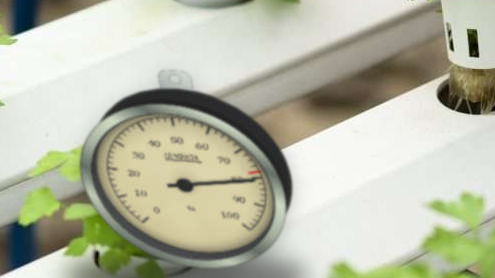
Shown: value=80 unit=%
